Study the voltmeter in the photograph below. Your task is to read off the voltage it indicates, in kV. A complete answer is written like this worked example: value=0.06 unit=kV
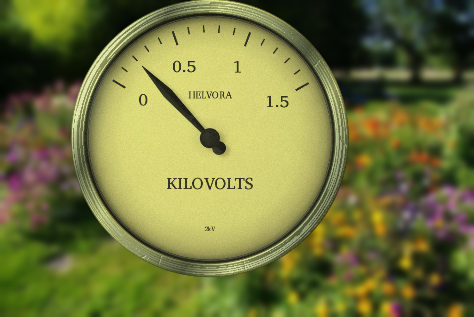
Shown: value=0.2 unit=kV
